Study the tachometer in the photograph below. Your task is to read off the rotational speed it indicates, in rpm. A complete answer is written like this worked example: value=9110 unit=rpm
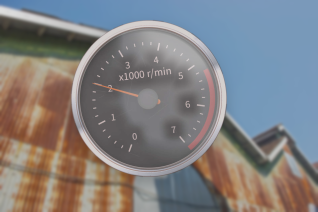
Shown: value=2000 unit=rpm
